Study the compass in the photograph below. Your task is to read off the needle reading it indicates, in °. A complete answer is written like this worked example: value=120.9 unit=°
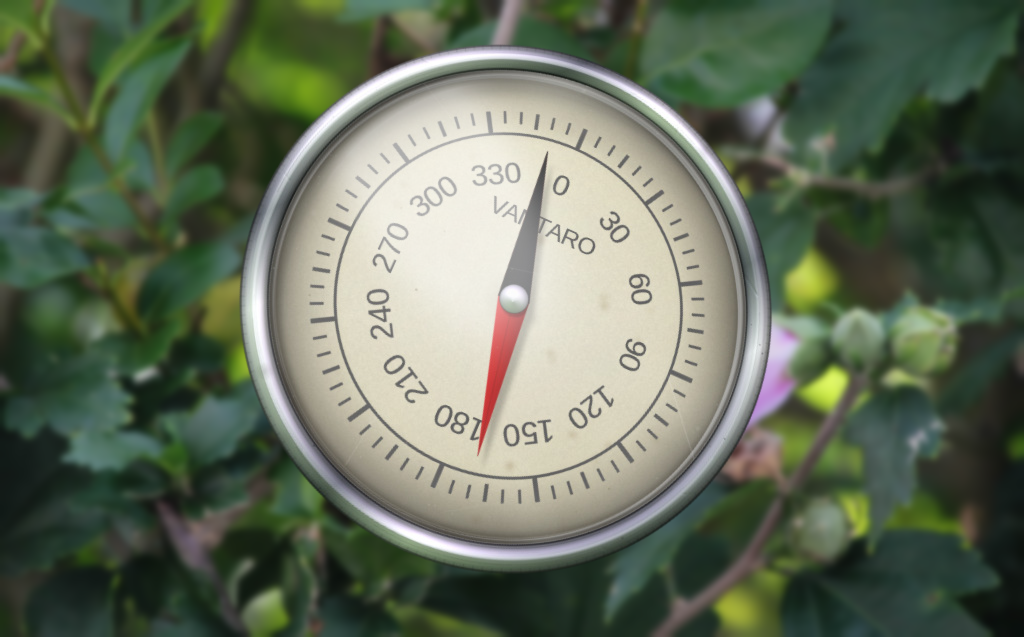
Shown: value=170 unit=°
